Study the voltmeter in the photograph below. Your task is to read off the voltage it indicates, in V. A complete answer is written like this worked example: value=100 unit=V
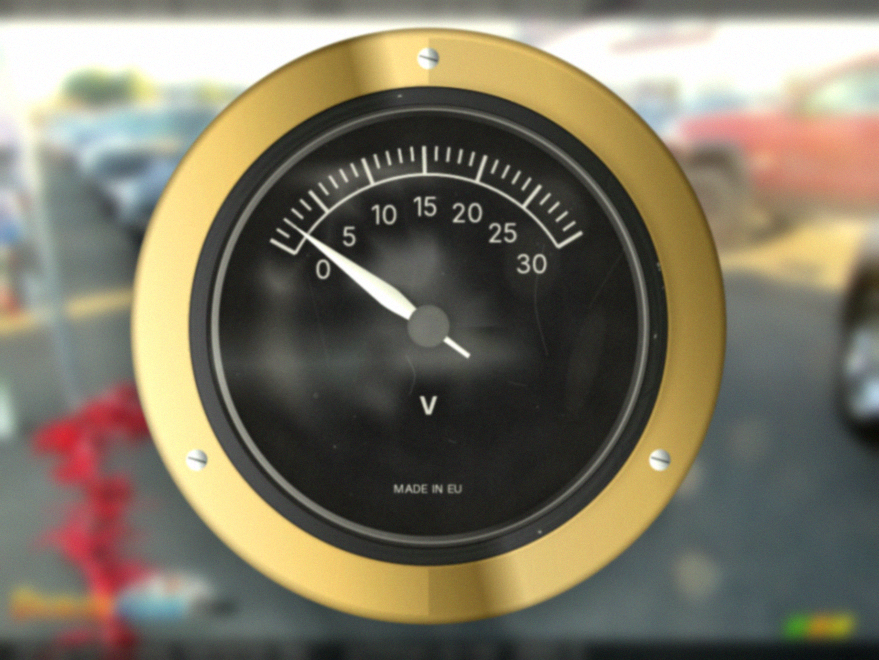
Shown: value=2 unit=V
